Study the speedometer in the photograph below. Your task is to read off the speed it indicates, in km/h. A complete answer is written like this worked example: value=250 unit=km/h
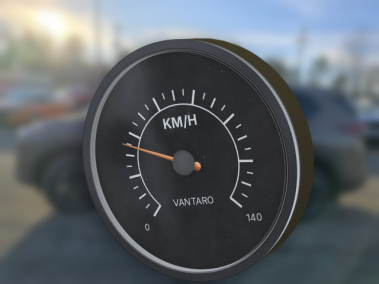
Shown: value=35 unit=km/h
